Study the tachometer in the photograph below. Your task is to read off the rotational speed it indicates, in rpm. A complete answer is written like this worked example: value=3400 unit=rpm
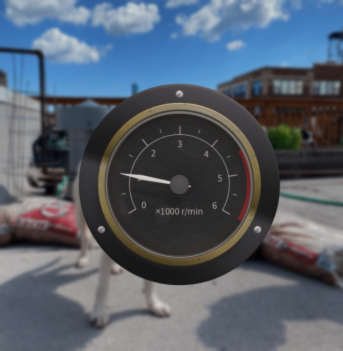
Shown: value=1000 unit=rpm
